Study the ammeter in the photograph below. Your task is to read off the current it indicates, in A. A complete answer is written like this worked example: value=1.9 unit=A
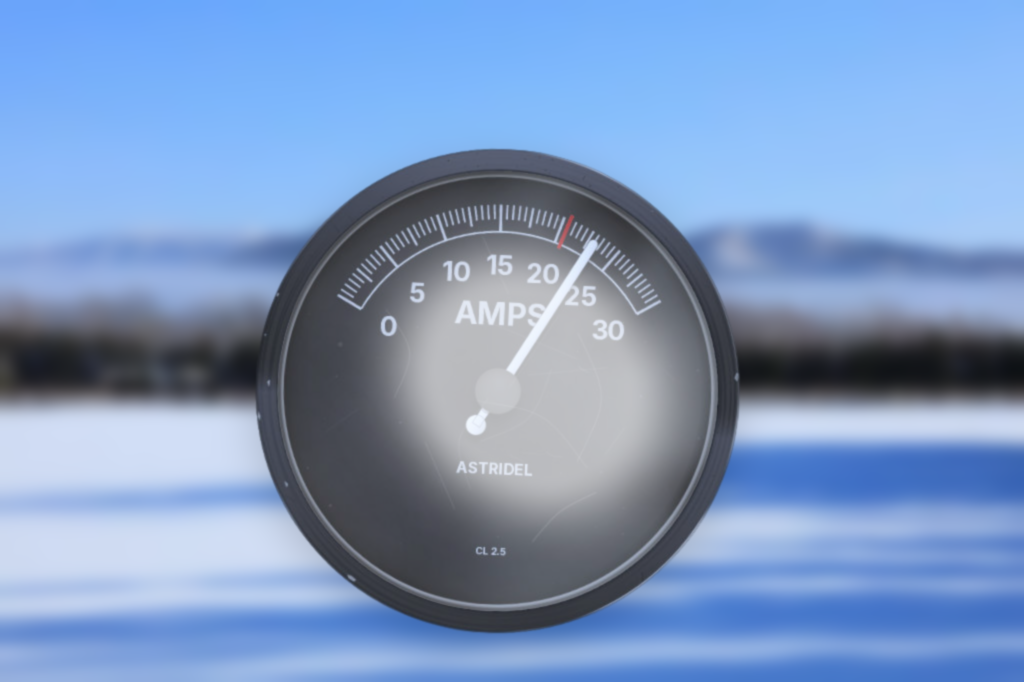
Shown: value=23 unit=A
